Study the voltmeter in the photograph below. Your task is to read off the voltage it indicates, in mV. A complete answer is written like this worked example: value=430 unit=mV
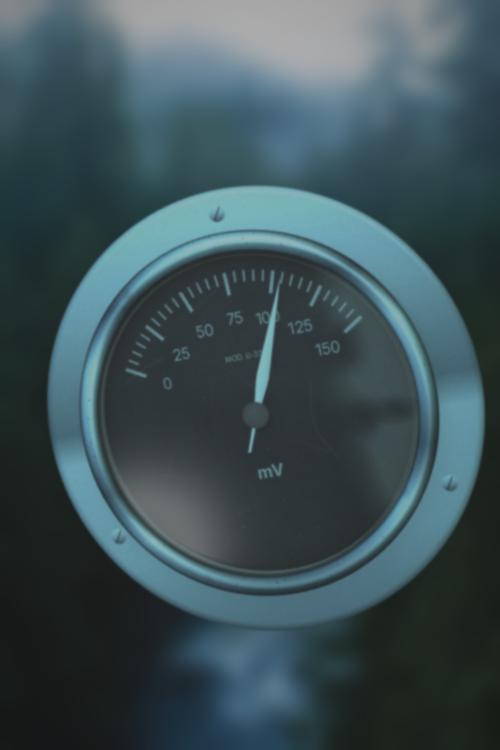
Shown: value=105 unit=mV
